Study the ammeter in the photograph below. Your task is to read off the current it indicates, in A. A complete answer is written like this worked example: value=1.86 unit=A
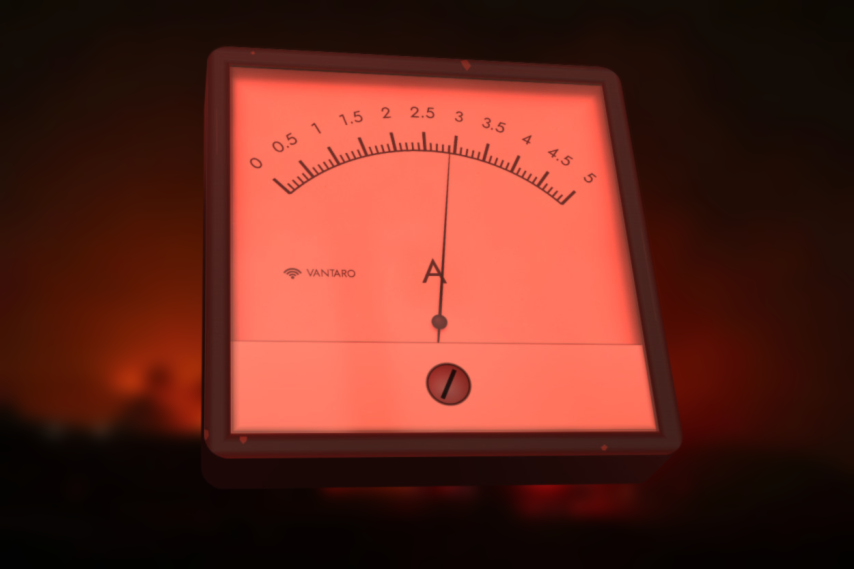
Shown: value=2.9 unit=A
